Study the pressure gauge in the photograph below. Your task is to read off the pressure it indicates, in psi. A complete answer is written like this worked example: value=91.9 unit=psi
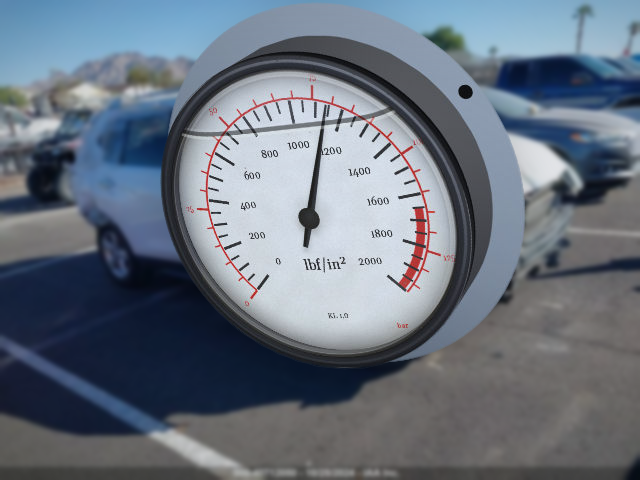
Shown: value=1150 unit=psi
